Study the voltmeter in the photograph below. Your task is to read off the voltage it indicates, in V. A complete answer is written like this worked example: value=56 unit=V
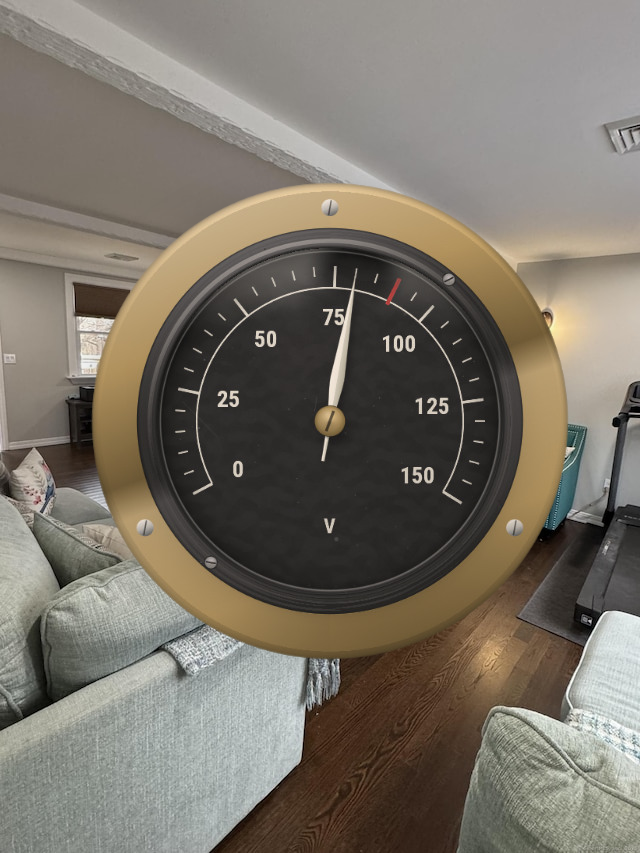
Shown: value=80 unit=V
